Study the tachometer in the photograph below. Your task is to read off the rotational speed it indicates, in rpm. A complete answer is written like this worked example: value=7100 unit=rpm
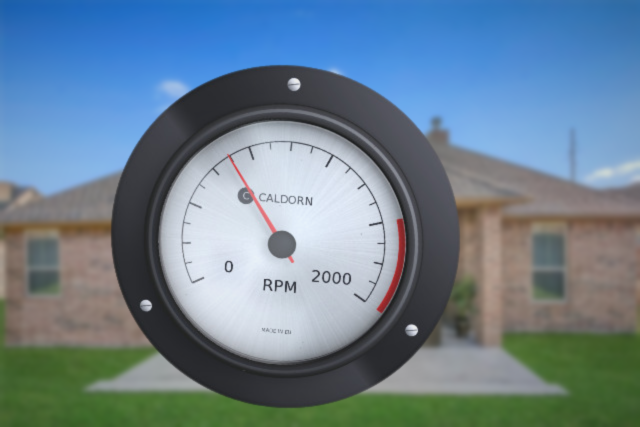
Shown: value=700 unit=rpm
